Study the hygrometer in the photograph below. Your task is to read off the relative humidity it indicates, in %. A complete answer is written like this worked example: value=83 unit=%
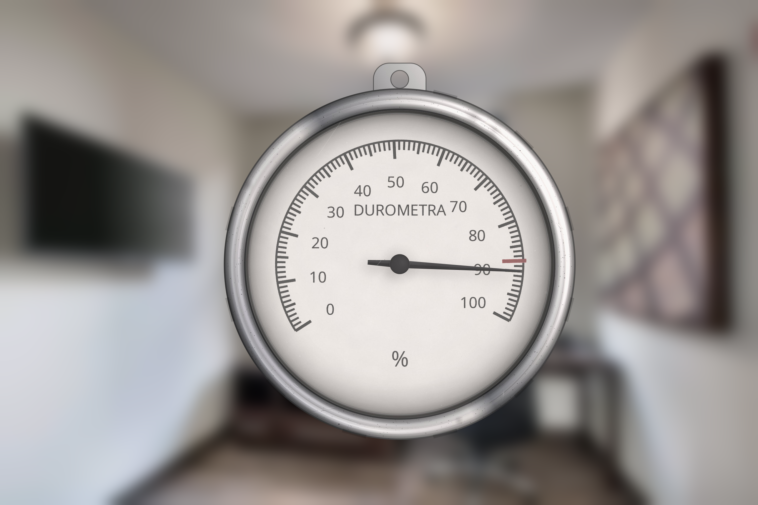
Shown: value=90 unit=%
